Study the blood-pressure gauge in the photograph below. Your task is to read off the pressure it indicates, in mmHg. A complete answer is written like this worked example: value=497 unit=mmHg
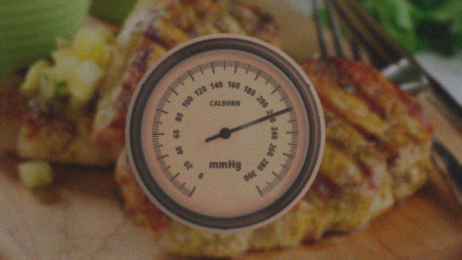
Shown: value=220 unit=mmHg
